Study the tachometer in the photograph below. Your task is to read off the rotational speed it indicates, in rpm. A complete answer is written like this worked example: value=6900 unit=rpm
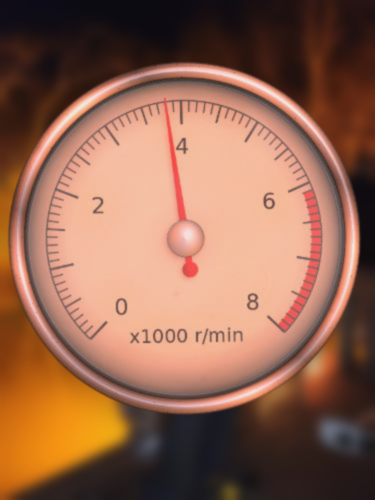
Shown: value=3800 unit=rpm
